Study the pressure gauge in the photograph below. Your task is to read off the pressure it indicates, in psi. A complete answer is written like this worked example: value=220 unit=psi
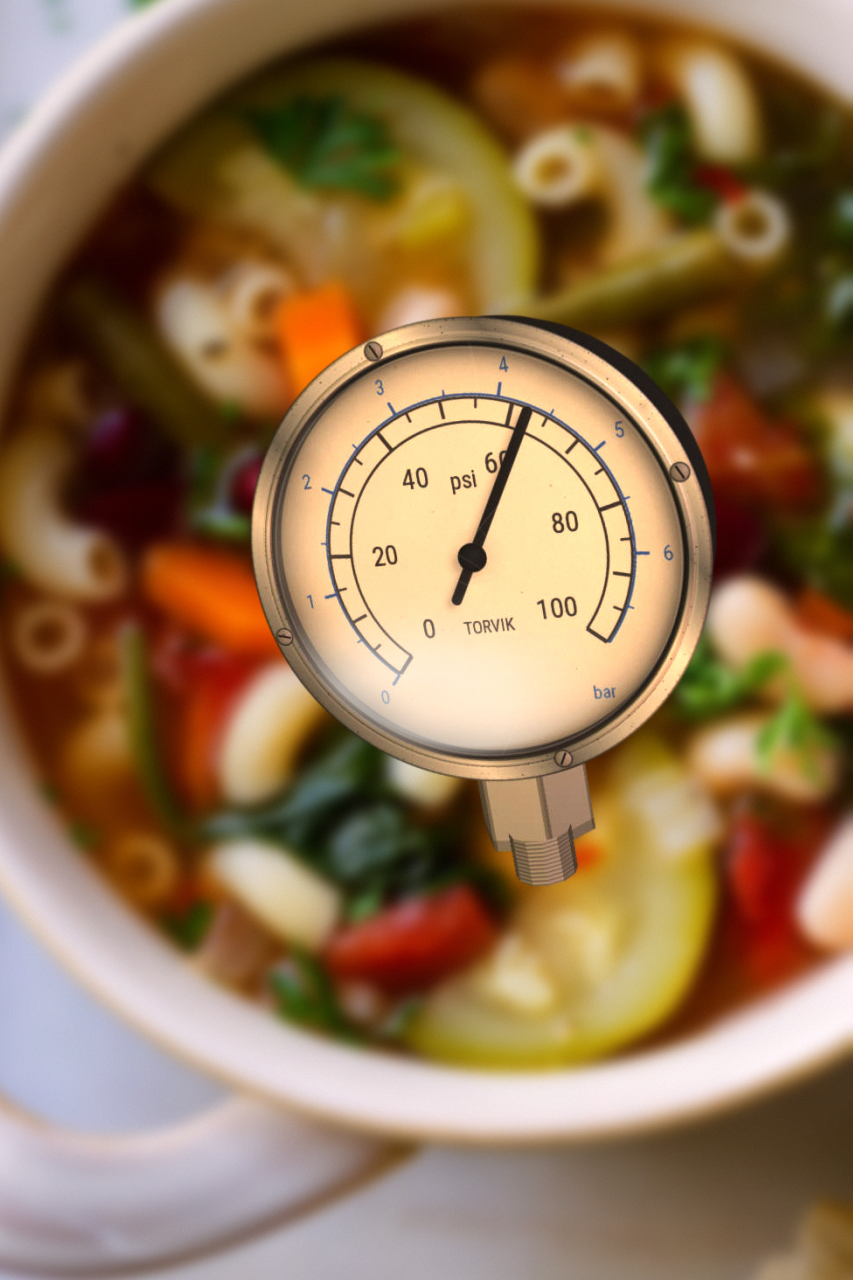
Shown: value=62.5 unit=psi
